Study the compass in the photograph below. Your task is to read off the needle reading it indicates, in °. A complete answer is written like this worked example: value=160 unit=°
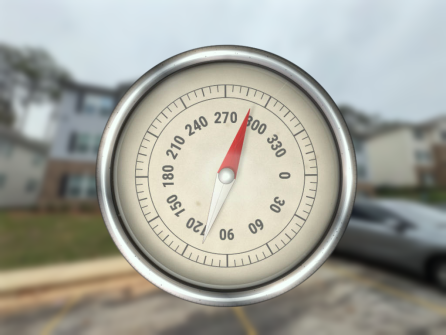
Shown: value=290 unit=°
